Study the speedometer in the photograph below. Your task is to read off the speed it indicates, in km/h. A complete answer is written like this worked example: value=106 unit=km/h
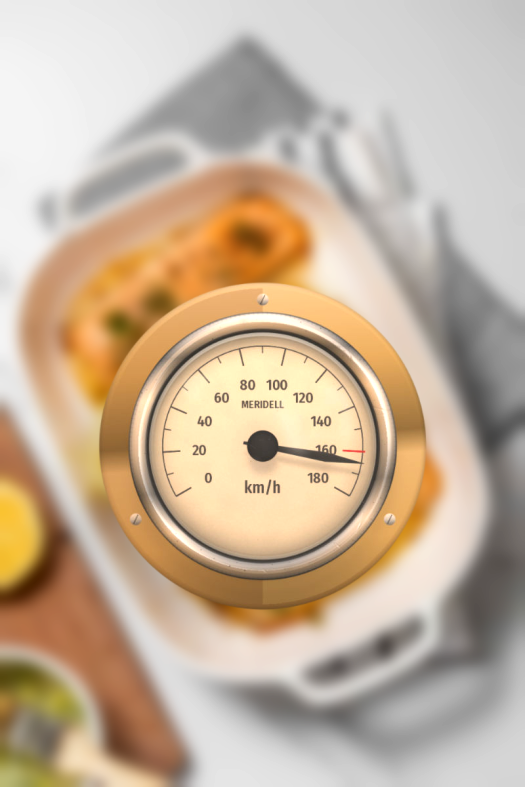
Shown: value=165 unit=km/h
